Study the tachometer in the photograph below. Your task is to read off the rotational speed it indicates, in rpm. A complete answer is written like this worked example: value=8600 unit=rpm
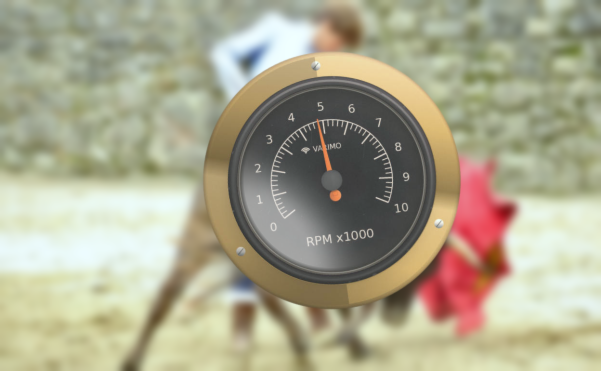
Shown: value=4800 unit=rpm
